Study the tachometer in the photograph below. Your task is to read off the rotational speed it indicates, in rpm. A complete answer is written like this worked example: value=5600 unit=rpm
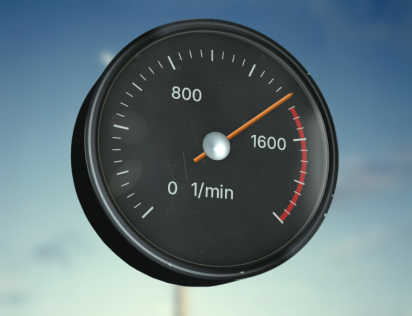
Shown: value=1400 unit=rpm
